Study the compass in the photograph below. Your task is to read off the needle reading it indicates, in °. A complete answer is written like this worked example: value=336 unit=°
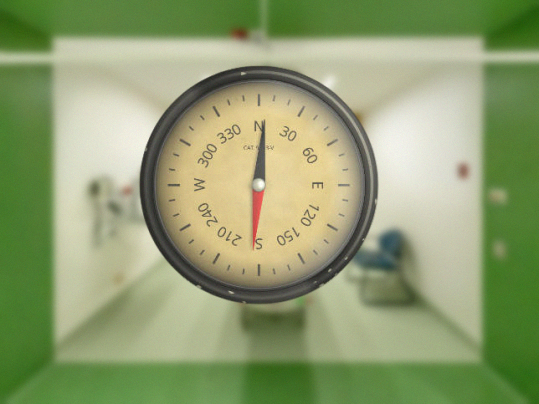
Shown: value=185 unit=°
